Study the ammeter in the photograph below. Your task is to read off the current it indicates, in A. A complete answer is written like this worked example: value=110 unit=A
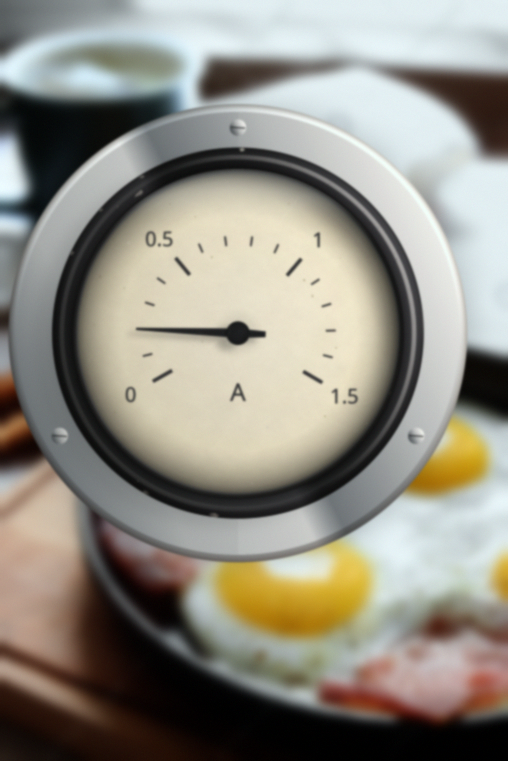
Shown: value=0.2 unit=A
